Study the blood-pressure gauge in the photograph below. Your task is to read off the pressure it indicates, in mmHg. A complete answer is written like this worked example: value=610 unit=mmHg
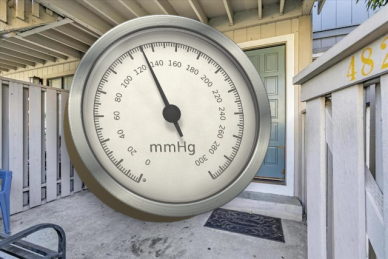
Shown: value=130 unit=mmHg
